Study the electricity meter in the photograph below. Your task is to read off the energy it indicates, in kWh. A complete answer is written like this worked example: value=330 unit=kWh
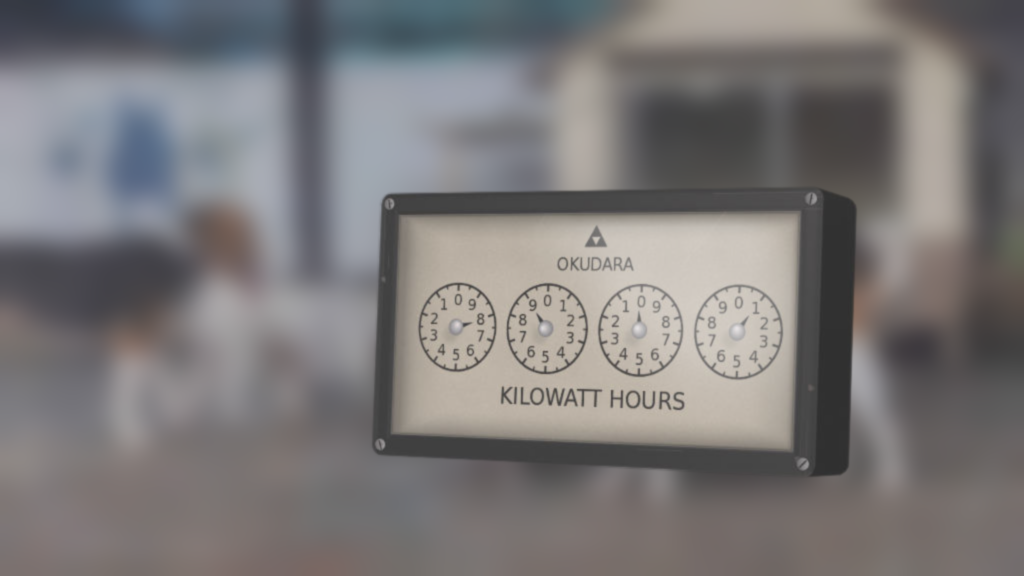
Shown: value=7901 unit=kWh
